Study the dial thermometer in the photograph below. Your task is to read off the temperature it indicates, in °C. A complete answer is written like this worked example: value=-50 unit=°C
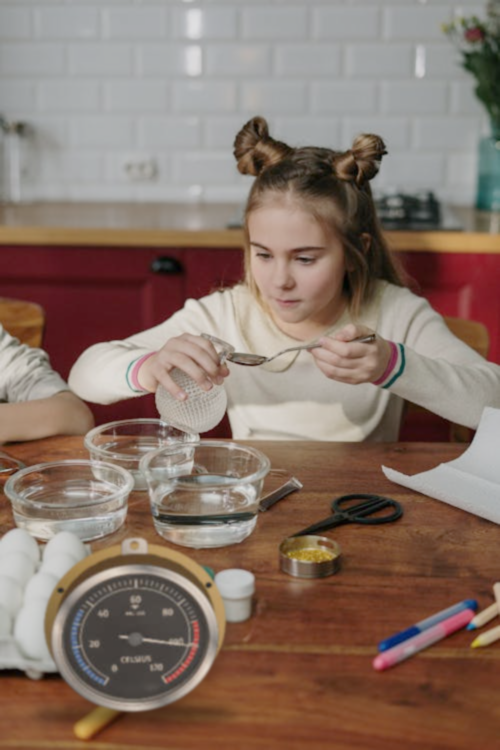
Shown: value=100 unit=°C
